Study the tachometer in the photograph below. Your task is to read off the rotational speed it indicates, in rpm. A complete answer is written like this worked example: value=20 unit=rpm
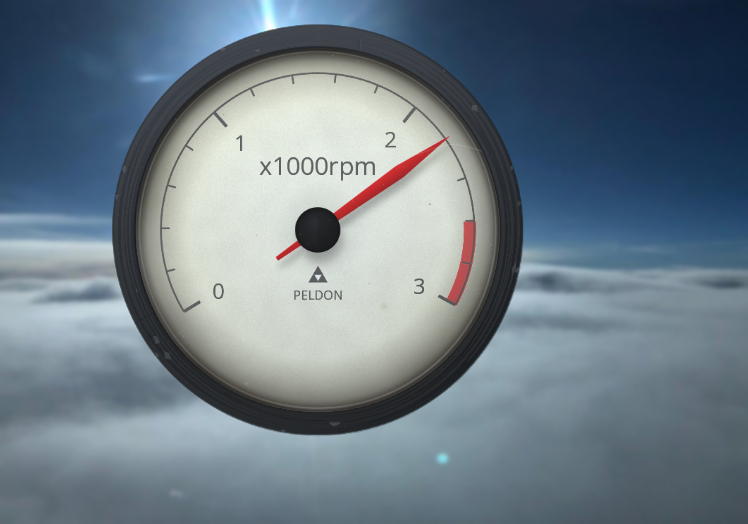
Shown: value=2200 unit=rpm
